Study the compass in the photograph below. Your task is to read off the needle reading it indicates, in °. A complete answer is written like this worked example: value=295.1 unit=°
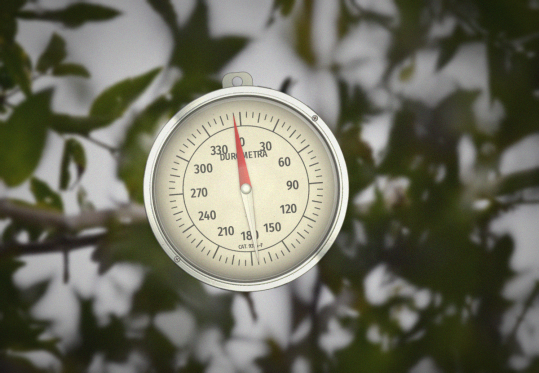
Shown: value=355 unit=°
